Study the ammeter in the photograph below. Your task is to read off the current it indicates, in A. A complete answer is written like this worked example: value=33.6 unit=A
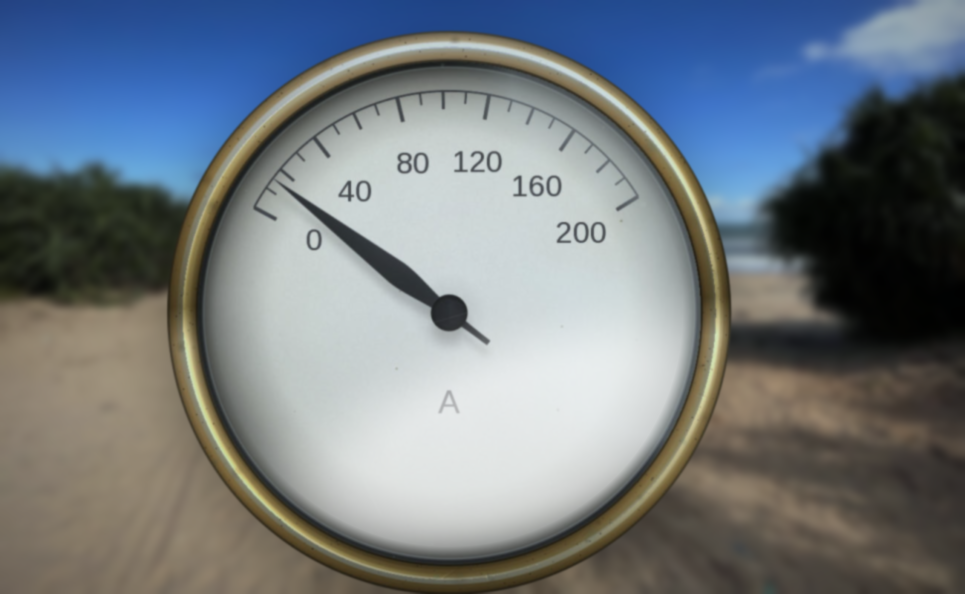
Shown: value=15 unit=A
